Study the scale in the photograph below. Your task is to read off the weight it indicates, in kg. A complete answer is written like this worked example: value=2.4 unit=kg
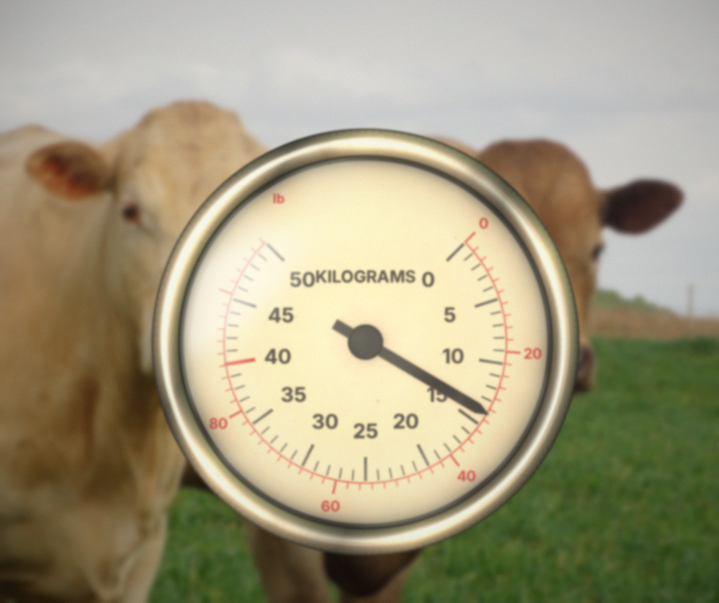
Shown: value=14 unit=kg
